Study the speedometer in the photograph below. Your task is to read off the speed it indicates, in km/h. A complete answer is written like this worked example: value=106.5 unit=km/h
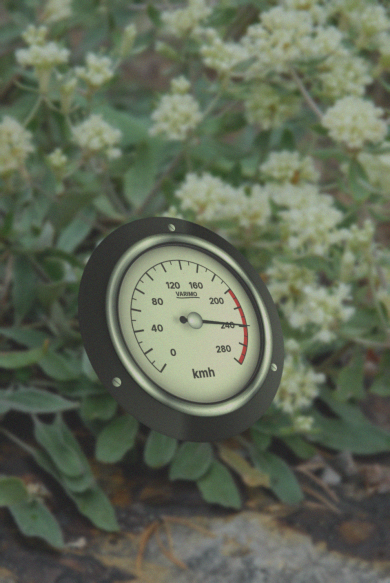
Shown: value=240 unit=km/h
